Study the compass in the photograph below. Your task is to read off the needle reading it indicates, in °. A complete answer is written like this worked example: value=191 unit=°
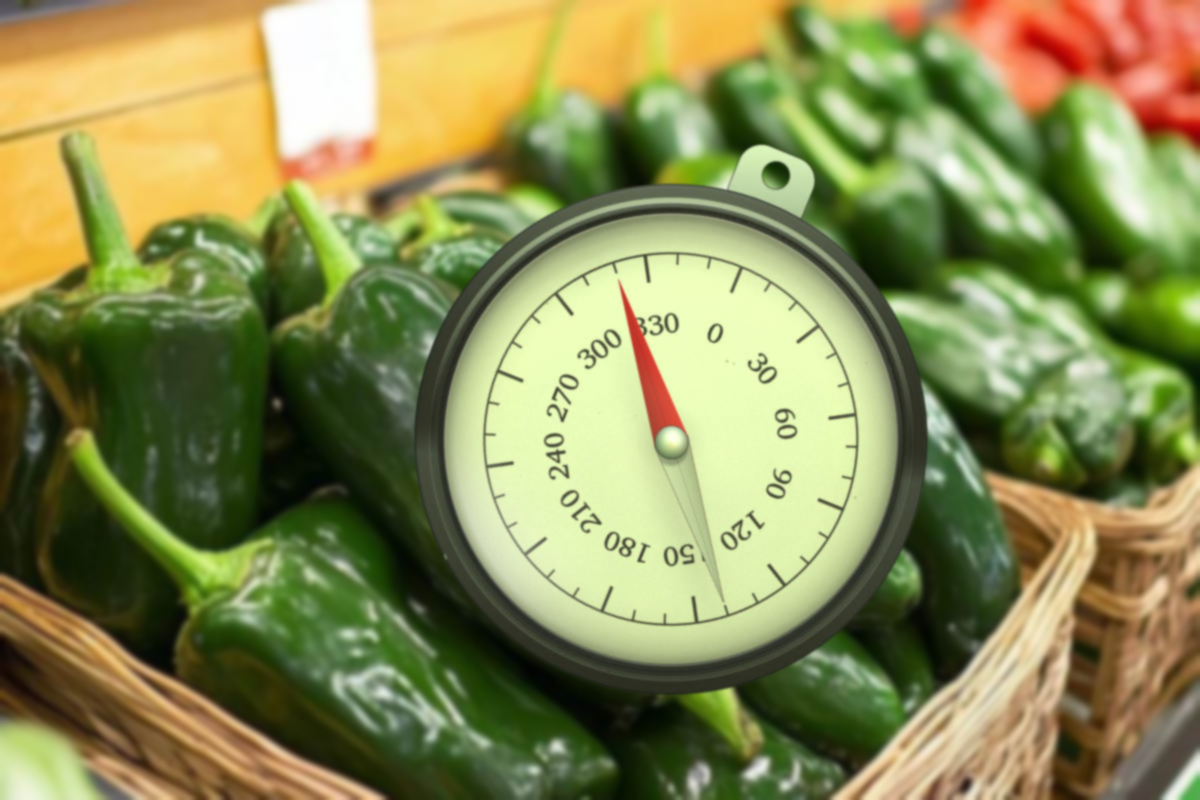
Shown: value=320 unit=°
